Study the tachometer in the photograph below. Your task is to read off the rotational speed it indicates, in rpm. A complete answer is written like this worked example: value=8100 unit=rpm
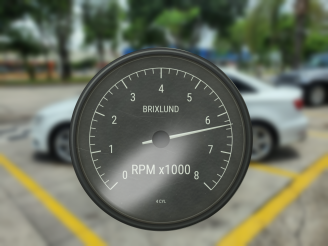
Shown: value=6300 unit=rpm
